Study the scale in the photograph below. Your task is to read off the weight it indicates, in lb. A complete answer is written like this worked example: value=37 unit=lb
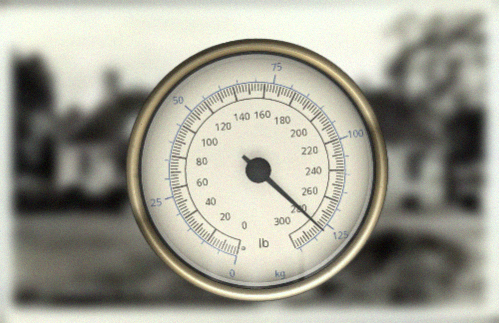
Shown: value=280 unit=lb
